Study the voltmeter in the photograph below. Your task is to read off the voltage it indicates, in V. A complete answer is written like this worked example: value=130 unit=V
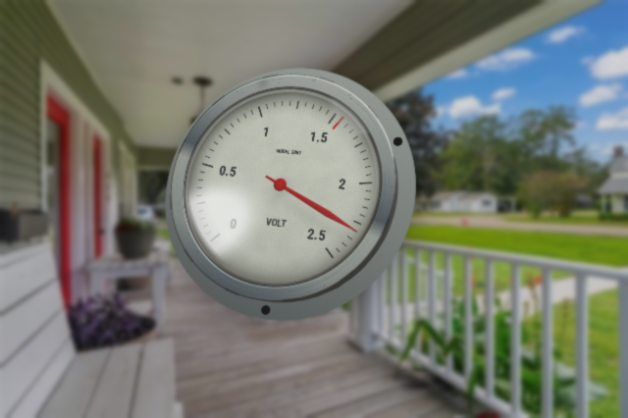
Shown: value=2.3 unit=V
